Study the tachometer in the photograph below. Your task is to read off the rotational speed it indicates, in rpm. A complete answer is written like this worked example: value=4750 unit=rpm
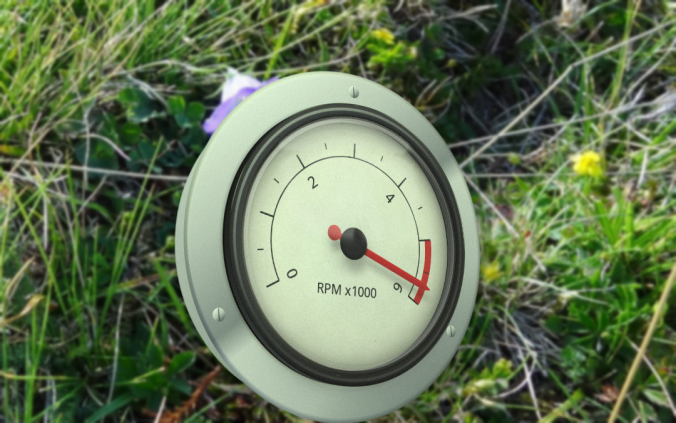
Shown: value=5750 unit=rpm
